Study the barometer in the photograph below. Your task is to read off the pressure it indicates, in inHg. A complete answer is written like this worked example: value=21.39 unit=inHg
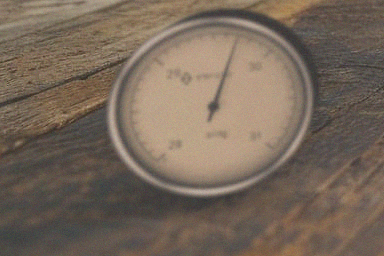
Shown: value=29.7 unit=inHg
